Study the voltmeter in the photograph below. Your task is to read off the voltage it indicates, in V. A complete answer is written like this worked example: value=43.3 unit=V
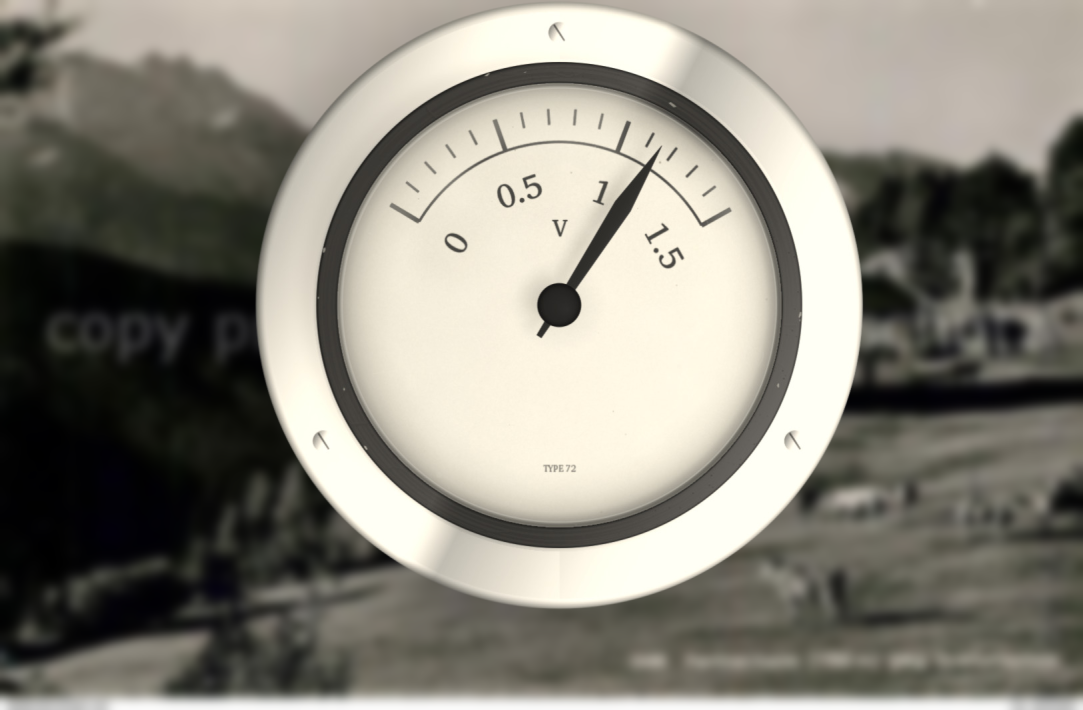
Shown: value=1.15 unit=V
